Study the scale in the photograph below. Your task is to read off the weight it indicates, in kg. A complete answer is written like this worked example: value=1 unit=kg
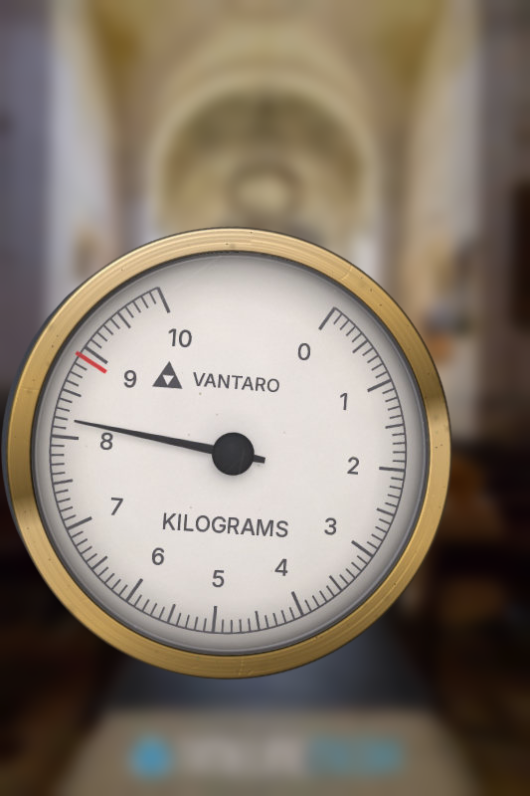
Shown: value=8.2 unit=kg
